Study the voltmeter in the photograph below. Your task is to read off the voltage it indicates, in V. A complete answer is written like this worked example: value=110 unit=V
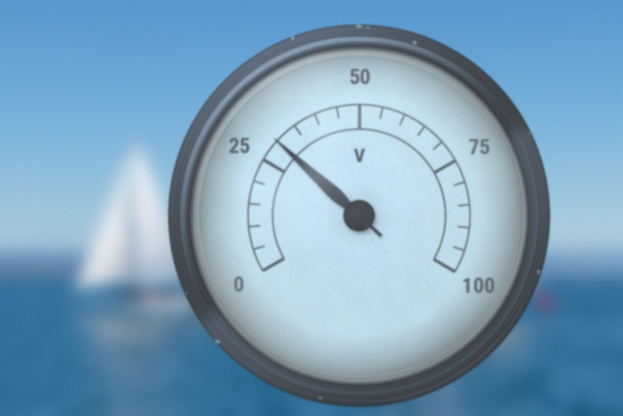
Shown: value=30 unit=V
